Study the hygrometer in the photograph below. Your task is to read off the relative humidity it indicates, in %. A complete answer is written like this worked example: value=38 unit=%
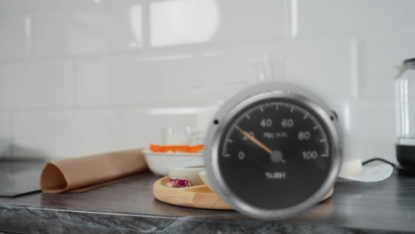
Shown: value=20 unit=%
